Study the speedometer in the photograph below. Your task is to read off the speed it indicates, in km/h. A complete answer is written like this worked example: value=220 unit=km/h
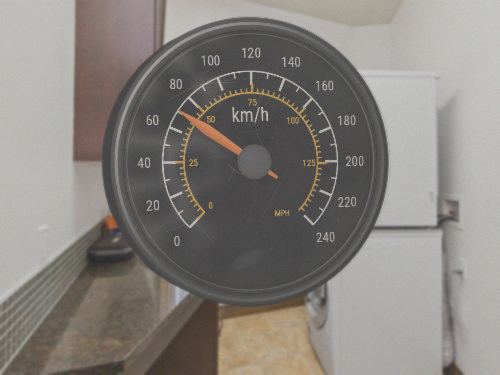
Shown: value=70 unit=km/h
